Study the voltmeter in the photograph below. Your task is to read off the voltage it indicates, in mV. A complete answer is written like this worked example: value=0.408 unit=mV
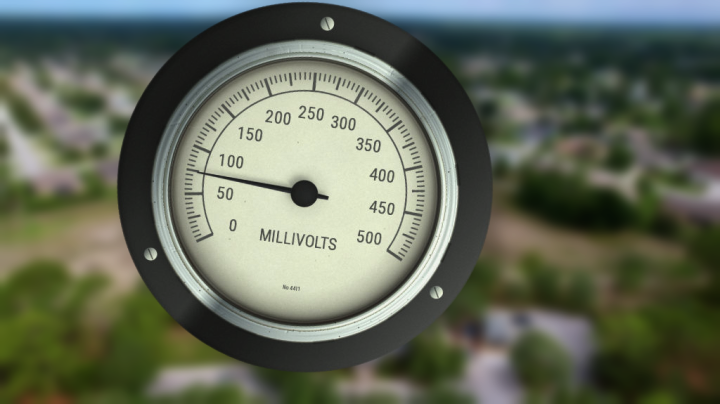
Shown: value=75 unit=mV
